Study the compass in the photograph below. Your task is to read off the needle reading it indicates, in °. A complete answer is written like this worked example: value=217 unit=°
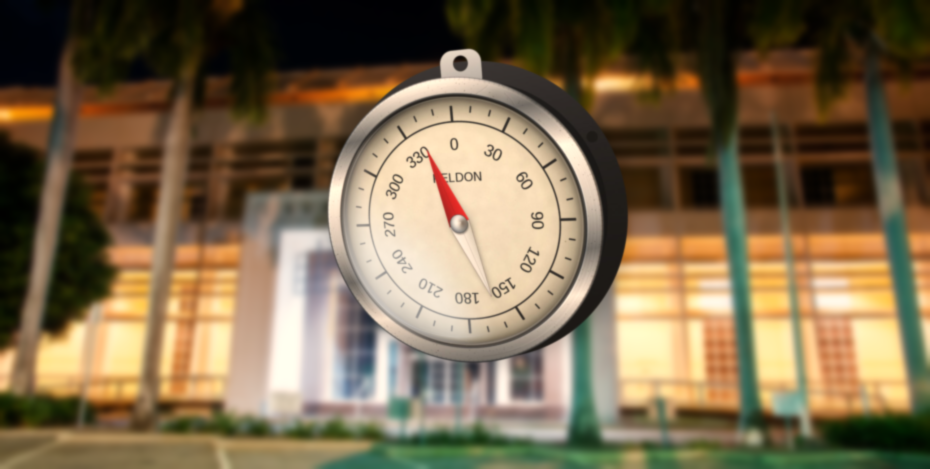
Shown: value=340 unit=°
